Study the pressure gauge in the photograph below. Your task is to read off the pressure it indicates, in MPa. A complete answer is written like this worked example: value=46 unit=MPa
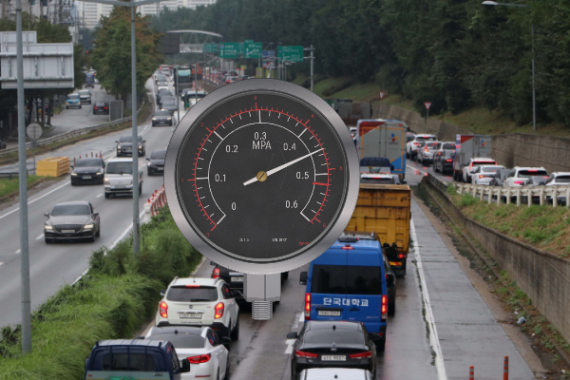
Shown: value=0.45 unit=MPa
